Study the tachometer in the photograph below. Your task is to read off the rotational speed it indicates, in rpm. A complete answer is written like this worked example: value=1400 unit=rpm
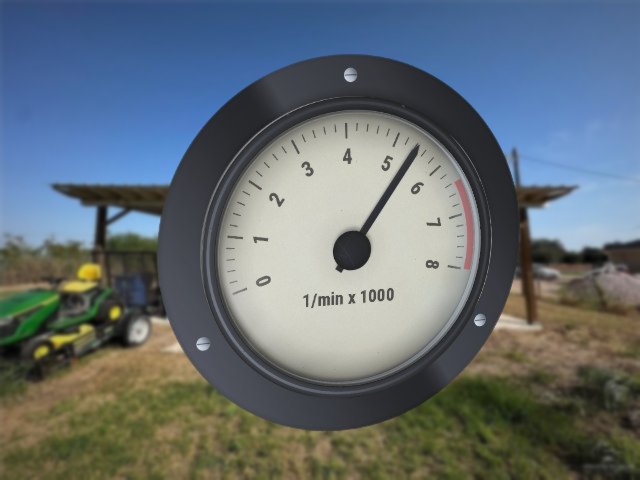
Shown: value=5400 unit=rpm
